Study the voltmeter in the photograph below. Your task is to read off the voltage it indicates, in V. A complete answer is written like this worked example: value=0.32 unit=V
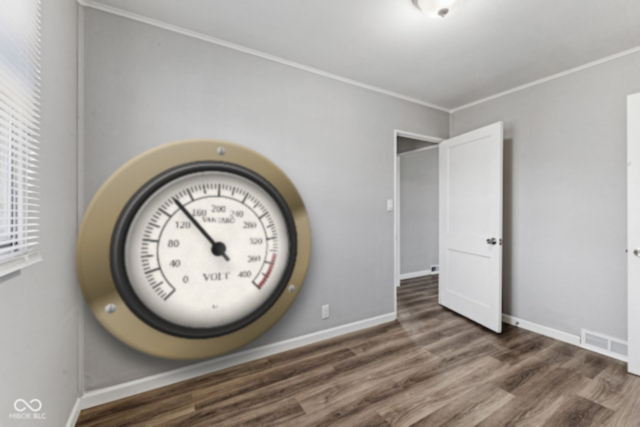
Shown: value=140 unit=V
